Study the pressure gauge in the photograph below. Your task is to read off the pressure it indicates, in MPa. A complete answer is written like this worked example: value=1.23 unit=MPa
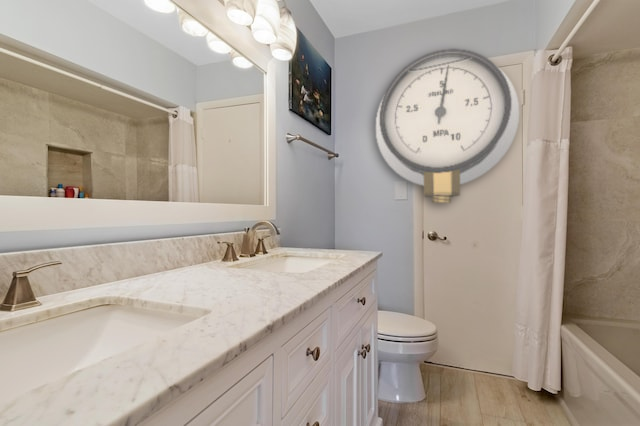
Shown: value=5.25 unit=MPa
